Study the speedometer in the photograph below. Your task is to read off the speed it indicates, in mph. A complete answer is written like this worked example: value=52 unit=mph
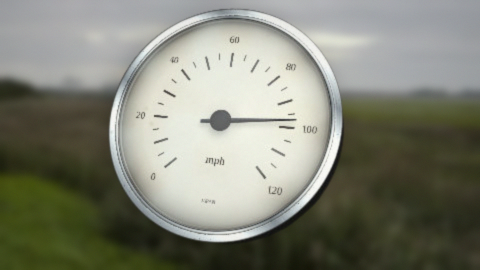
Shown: value=97.5 unit=mph
